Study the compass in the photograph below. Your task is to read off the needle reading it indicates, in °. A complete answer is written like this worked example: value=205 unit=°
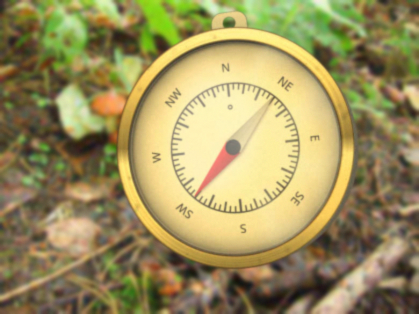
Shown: value=225 unit=°
